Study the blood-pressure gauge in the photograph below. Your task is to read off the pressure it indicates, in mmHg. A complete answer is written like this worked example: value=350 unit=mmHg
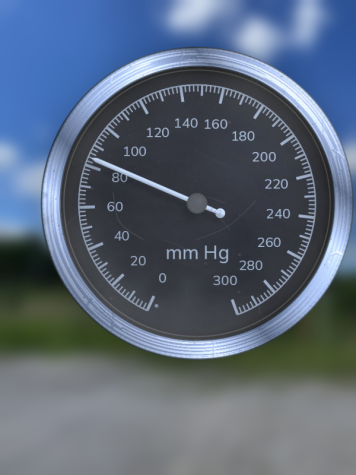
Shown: value=84 unit=mmHg
